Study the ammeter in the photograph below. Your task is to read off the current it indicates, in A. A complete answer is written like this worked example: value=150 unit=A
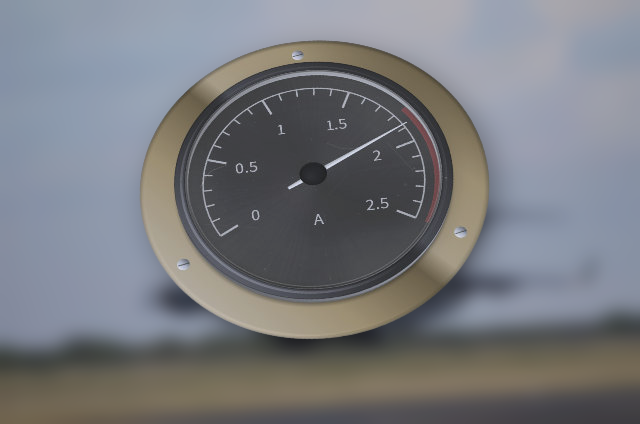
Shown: value=1.9 unit=A
